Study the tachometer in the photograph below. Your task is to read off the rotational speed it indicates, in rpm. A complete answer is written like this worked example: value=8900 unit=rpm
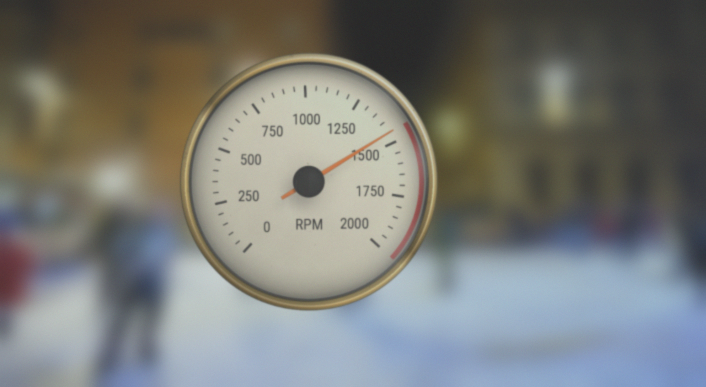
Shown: value=1450 unit=rpm
